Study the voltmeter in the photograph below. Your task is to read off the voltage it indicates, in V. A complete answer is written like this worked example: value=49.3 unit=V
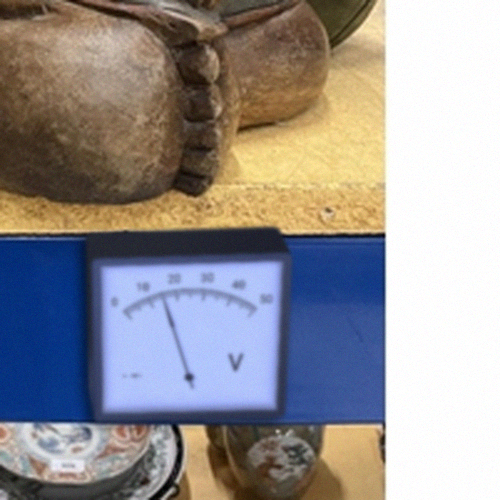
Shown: value=15 unit=V
